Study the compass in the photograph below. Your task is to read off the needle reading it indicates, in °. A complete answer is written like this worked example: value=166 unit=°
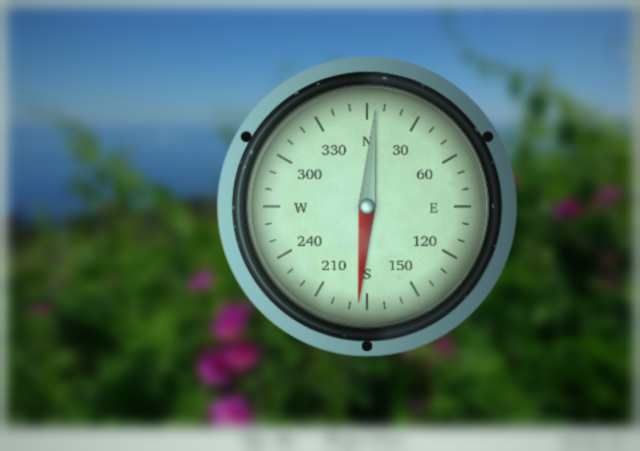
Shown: value=185 unit=°
